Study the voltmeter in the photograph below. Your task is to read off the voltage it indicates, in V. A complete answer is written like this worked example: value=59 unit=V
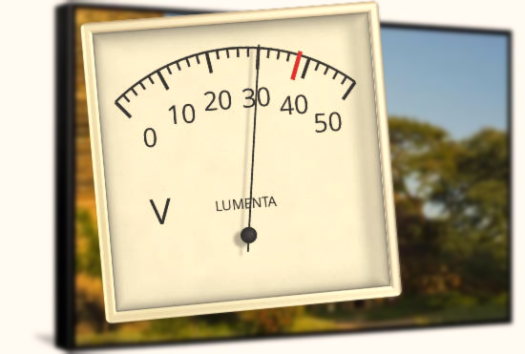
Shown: value=30 unit=V
